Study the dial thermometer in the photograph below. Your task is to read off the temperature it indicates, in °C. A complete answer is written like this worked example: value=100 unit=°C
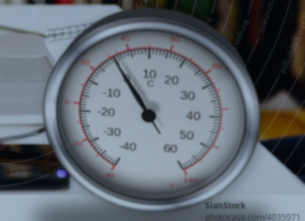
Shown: value=0 unit=°C
